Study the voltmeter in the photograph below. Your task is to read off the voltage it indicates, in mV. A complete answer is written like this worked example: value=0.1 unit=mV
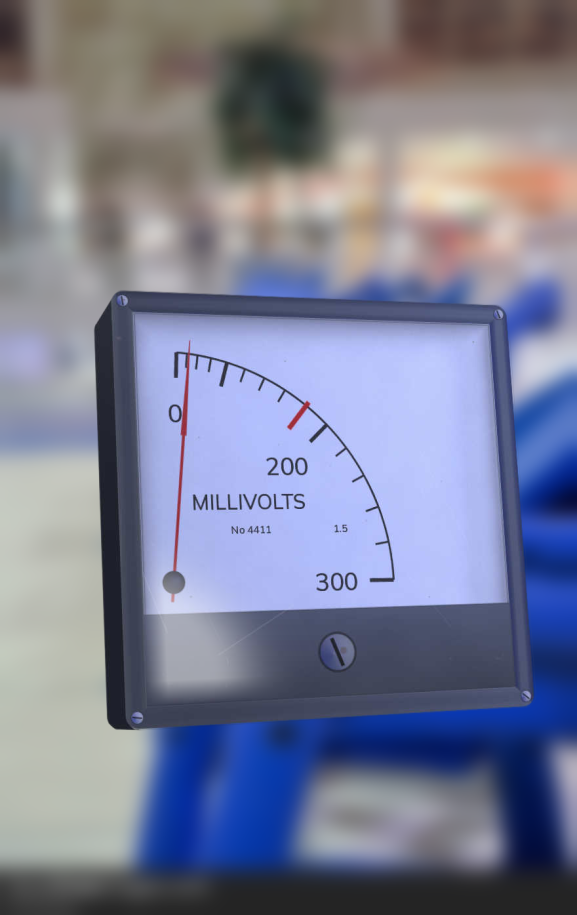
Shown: value=40 unit=mV
